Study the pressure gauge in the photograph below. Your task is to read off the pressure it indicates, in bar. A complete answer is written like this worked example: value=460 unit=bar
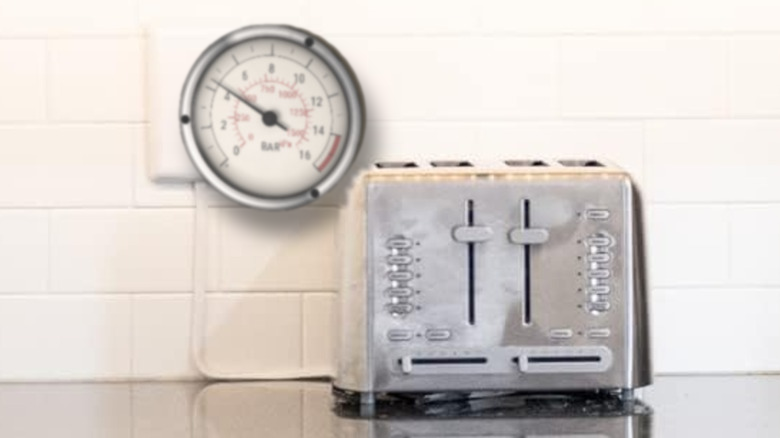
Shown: value=4.5 unit=bar
